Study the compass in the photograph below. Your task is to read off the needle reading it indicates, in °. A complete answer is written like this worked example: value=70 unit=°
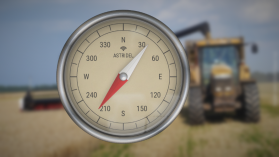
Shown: value=217.5 unit=°
